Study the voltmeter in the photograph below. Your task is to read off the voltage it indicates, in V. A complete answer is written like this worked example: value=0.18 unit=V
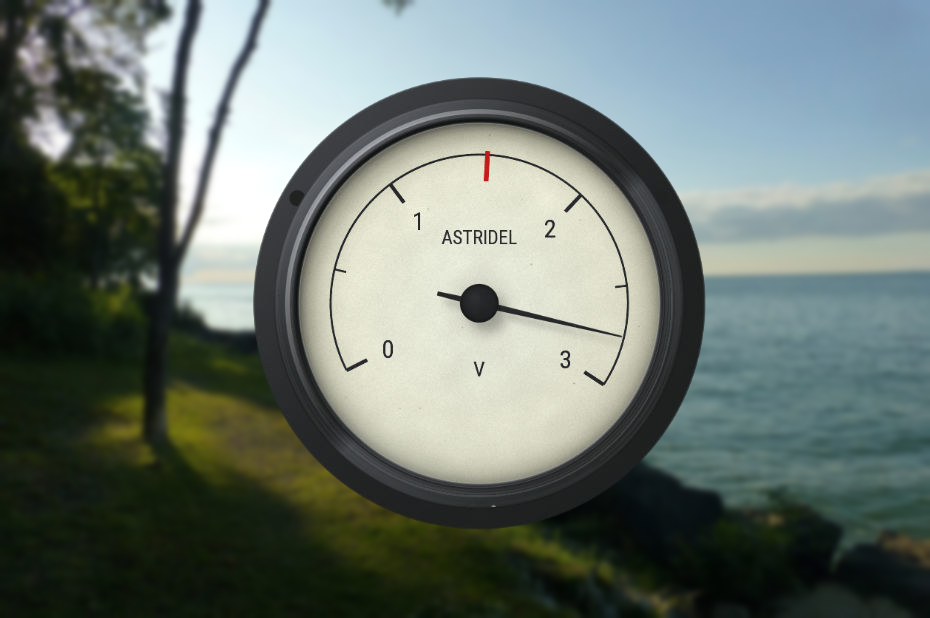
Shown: value=2.75 unit=V
